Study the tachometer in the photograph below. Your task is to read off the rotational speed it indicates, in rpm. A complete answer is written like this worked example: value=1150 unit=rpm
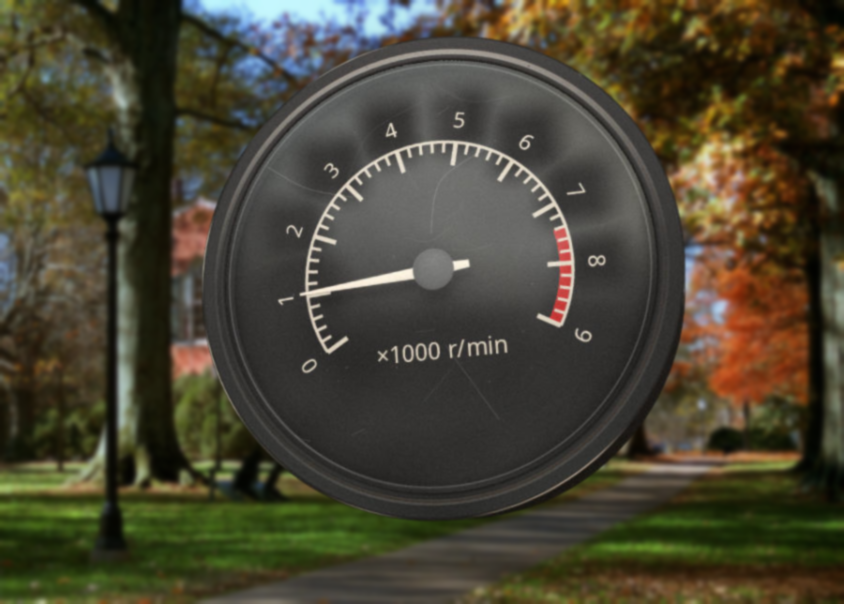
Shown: value=1000 unit=rpm
